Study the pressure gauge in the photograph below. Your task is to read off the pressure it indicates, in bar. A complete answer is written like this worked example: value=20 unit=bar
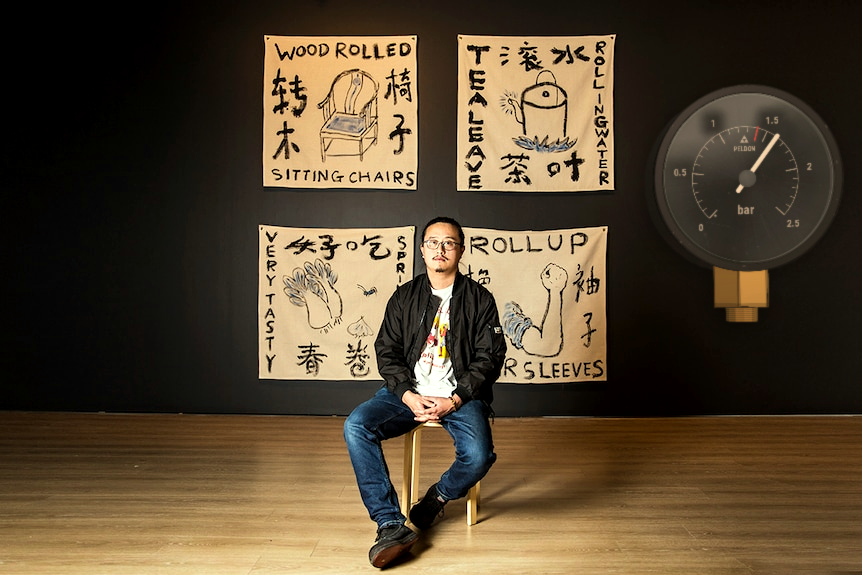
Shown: value=1.6 unit=bar
